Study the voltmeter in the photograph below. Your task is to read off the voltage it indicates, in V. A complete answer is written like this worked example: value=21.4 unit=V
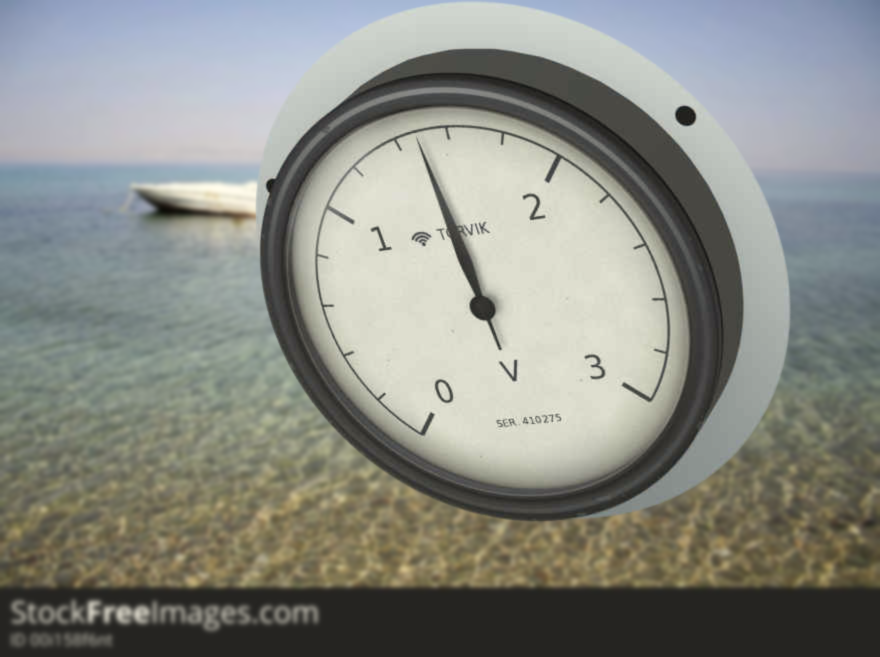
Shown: value=1.5 unit=V
